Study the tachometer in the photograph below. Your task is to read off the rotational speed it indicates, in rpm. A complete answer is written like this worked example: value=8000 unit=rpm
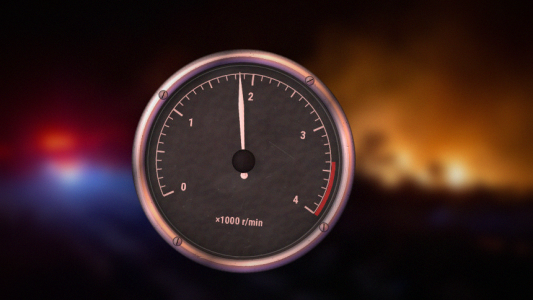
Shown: value=1850 unit=rpm
